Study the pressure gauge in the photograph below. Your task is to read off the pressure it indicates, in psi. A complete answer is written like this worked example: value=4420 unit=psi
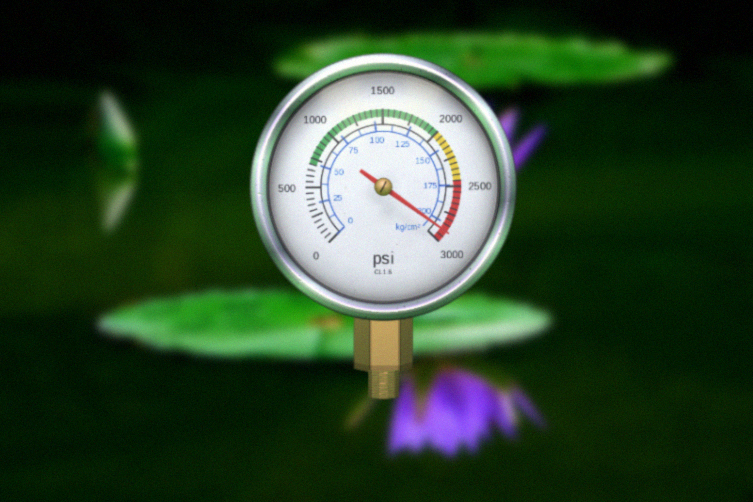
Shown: value=2900 unit=psi
